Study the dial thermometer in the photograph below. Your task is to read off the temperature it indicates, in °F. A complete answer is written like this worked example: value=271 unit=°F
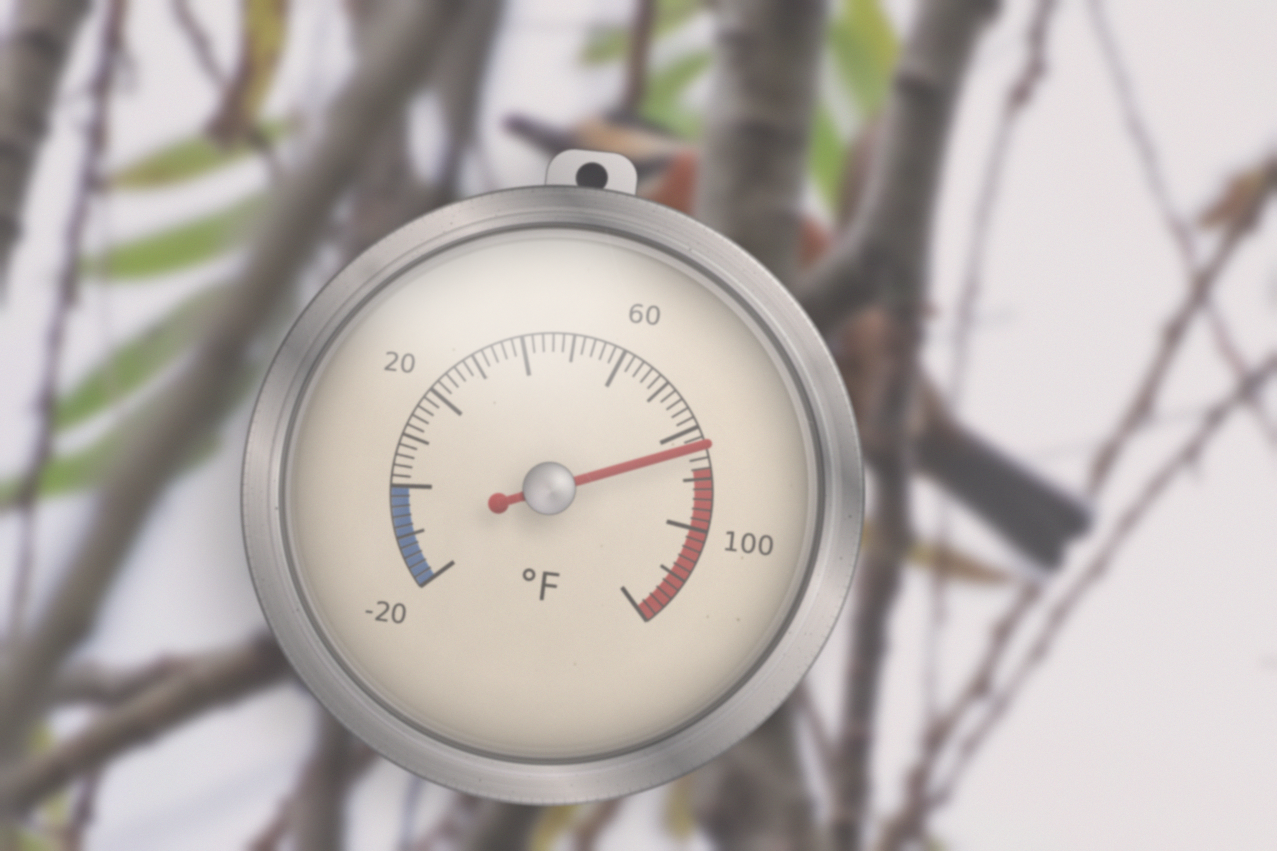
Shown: value=84 unit=°F
